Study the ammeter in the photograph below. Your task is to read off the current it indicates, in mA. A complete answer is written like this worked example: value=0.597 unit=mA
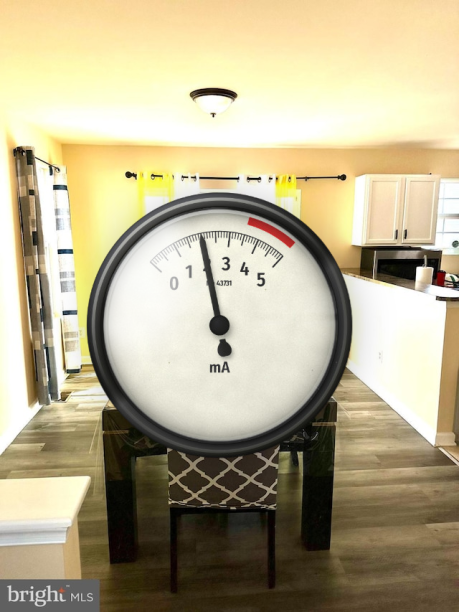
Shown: value=2 unit=mA
